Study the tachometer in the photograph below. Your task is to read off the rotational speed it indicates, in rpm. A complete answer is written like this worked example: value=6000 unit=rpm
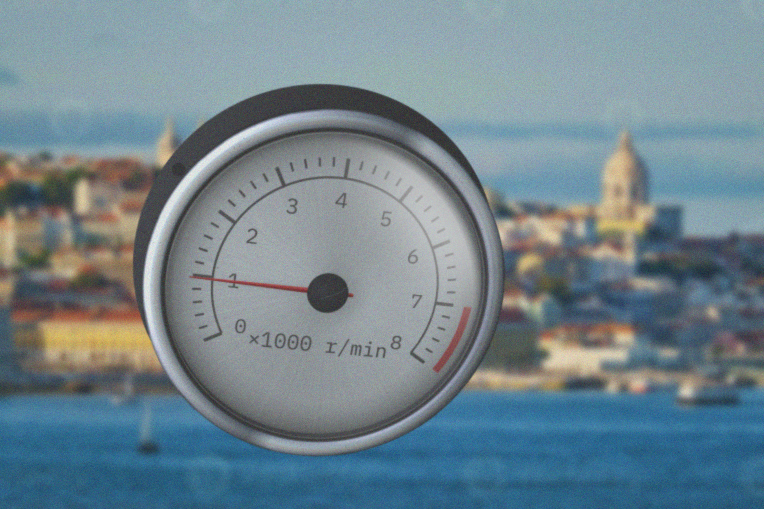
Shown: value=1000 unit=rpm
